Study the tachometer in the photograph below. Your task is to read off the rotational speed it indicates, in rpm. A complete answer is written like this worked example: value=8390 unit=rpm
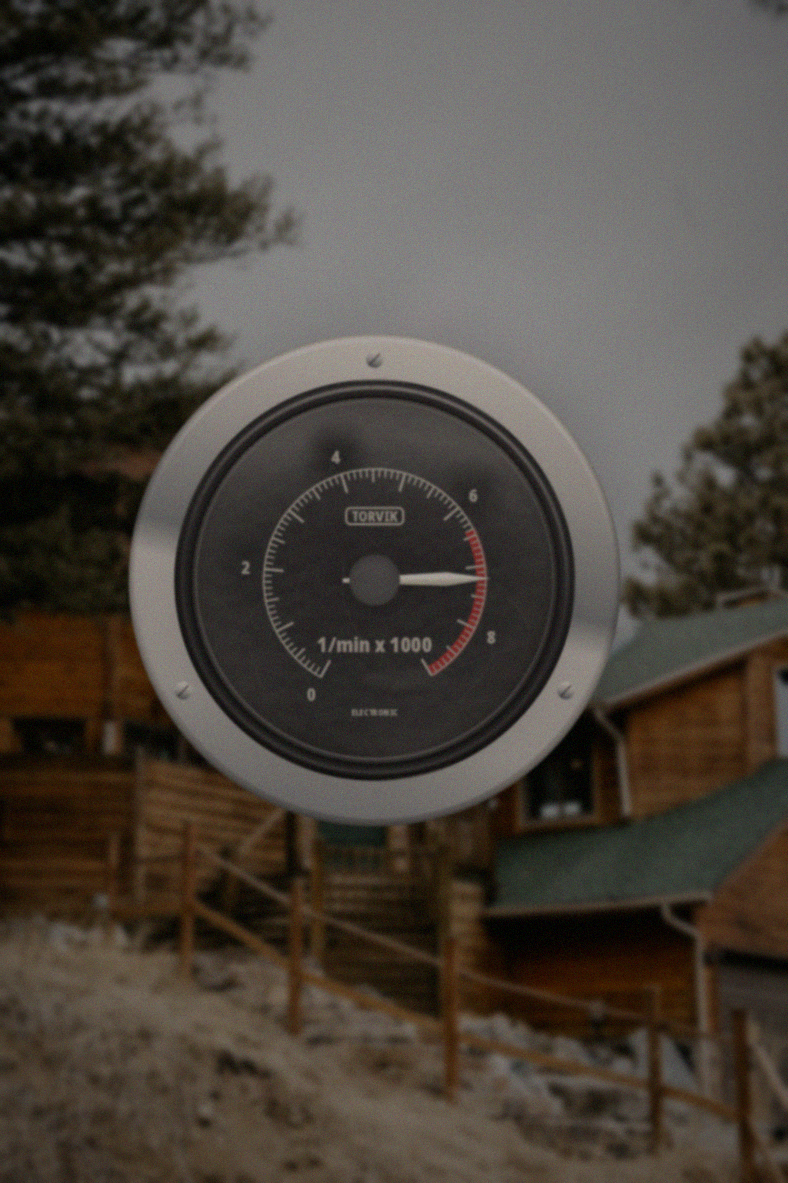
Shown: value=7200 unit=rpm
